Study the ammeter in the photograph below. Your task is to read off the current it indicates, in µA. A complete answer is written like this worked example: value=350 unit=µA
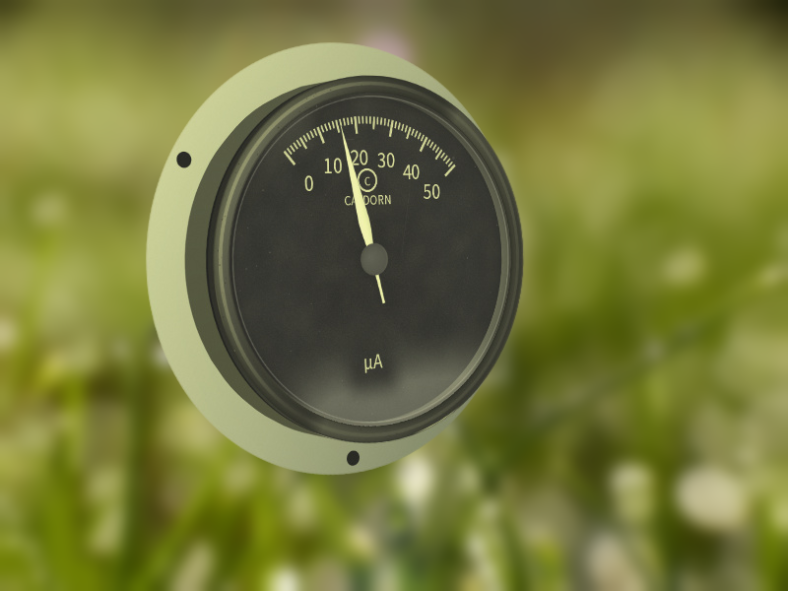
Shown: value=15 unit=µA
